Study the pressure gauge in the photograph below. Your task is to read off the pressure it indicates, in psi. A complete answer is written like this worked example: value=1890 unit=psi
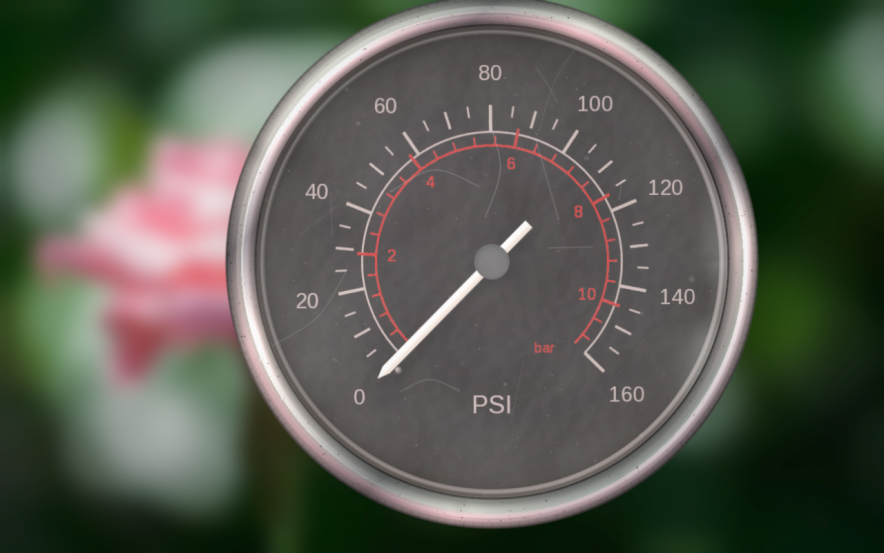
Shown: value=0 unit=psi
